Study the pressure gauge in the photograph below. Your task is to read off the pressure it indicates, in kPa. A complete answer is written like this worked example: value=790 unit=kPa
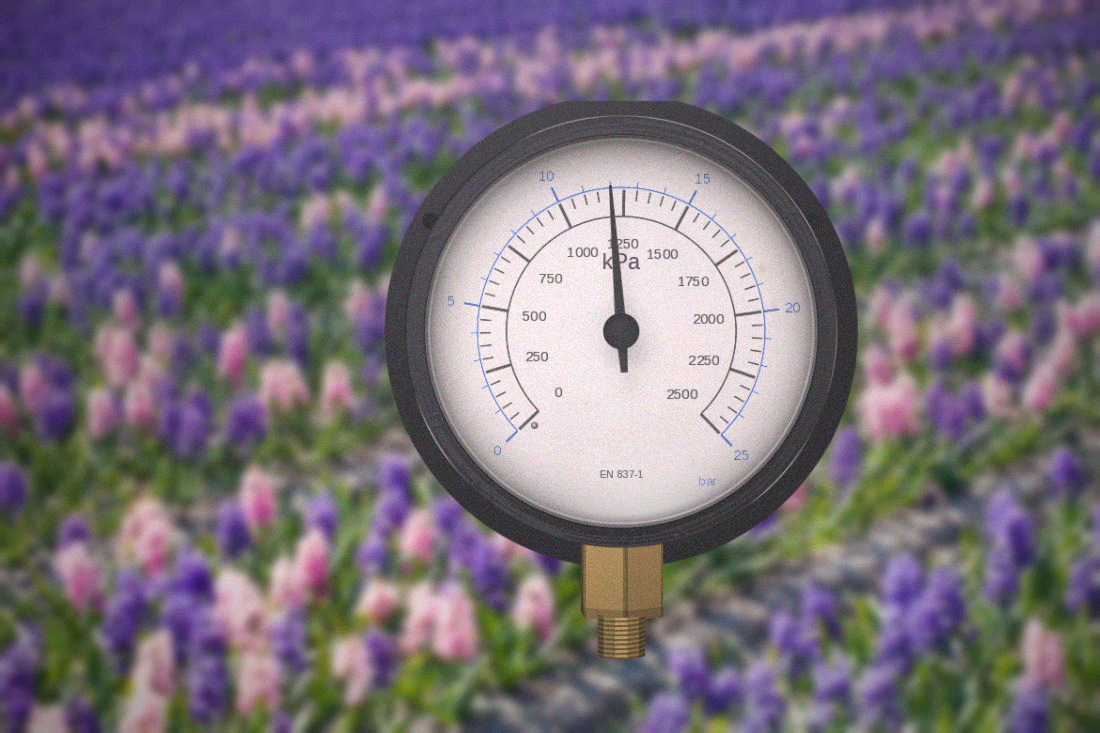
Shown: value=1200 unit=kPa
